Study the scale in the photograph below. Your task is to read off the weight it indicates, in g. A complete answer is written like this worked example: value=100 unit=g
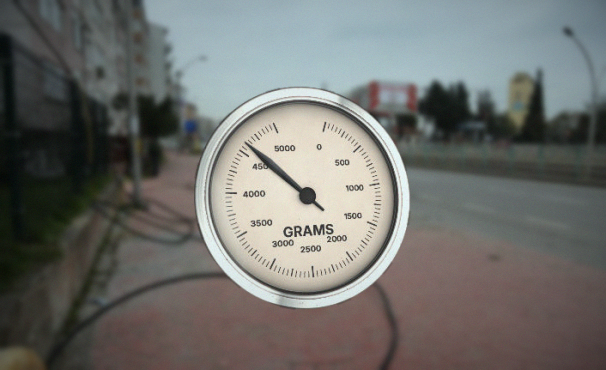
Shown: value=4600 unit=g
